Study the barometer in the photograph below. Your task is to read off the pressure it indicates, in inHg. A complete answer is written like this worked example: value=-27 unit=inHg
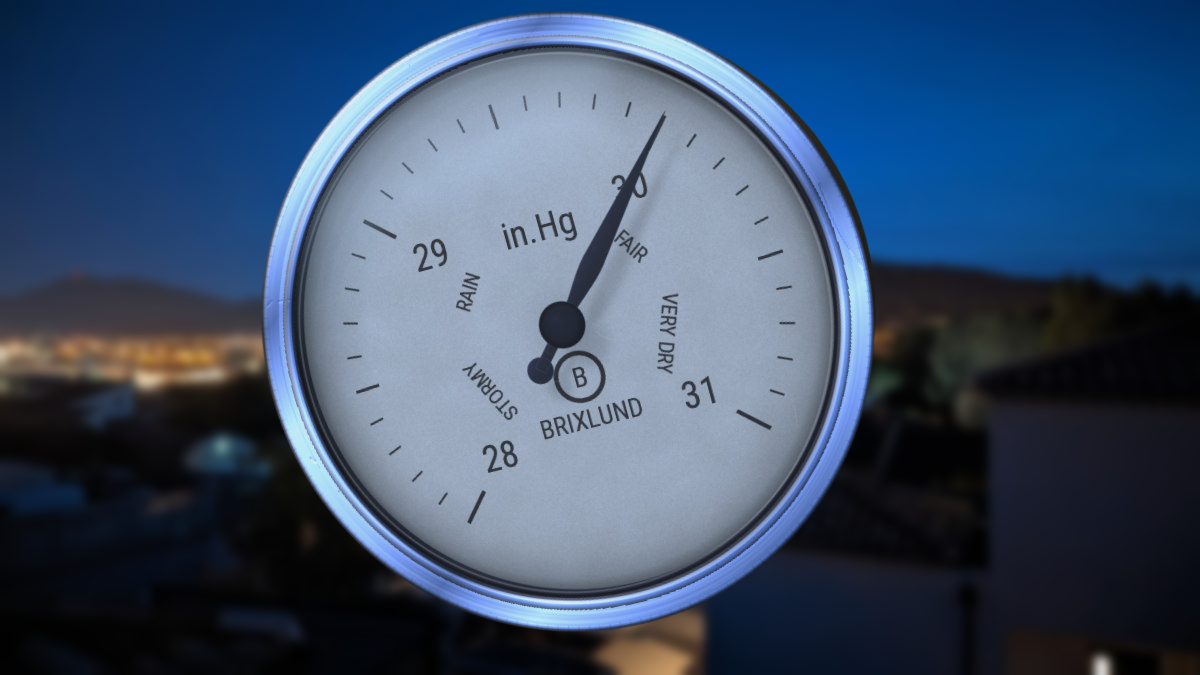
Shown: value=30 unit=inHg
